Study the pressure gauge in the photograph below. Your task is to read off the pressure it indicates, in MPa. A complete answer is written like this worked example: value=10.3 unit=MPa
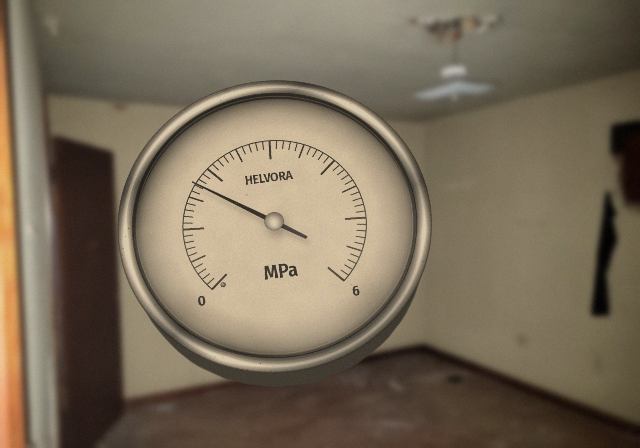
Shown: value=1.7 unit=MPa
